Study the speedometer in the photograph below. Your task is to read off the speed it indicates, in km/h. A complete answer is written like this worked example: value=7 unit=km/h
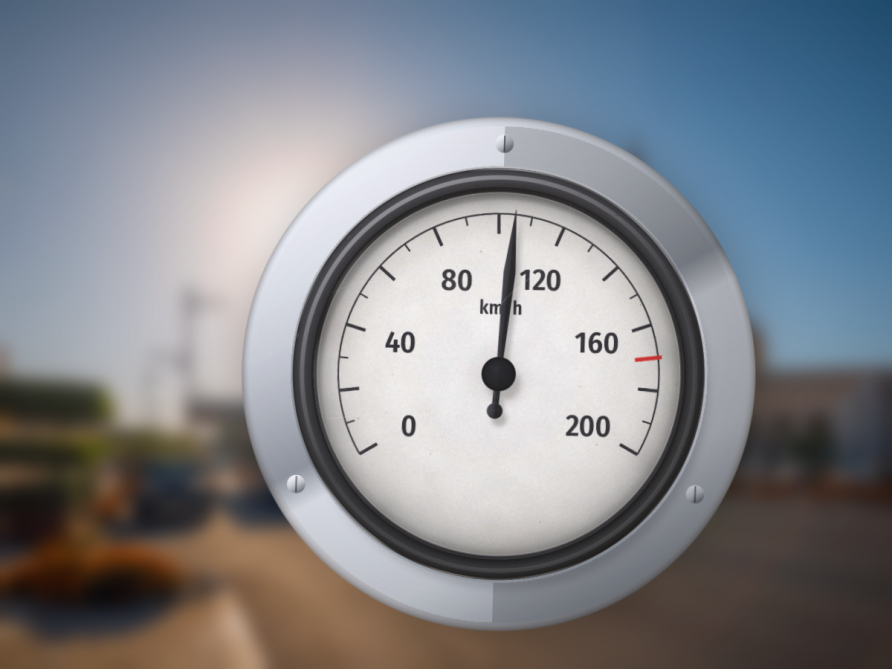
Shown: value=105 unit=km/h
